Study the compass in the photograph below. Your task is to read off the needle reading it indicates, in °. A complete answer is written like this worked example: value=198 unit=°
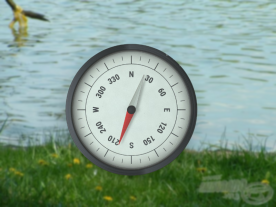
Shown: value=200 unit=°
